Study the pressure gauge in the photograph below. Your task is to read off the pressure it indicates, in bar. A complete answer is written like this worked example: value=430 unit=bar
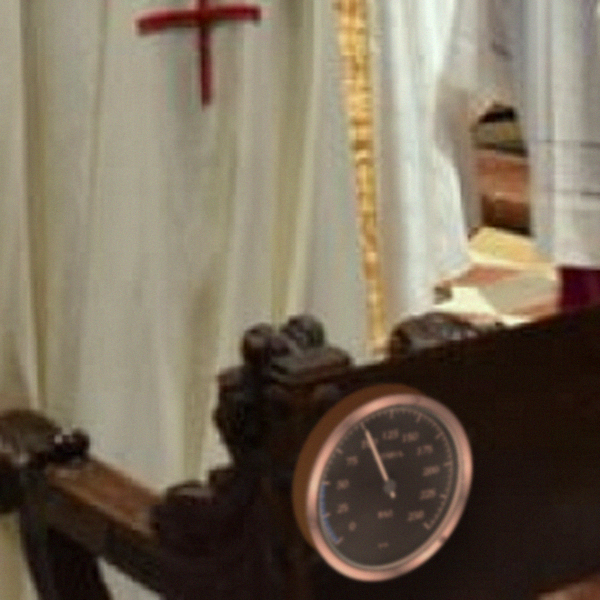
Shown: value=100 unit=bar
